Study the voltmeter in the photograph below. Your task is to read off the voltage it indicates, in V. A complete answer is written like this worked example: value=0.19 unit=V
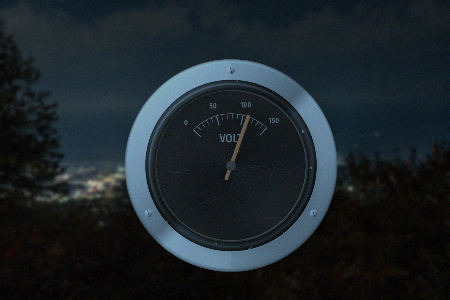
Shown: value=110 unit=V
